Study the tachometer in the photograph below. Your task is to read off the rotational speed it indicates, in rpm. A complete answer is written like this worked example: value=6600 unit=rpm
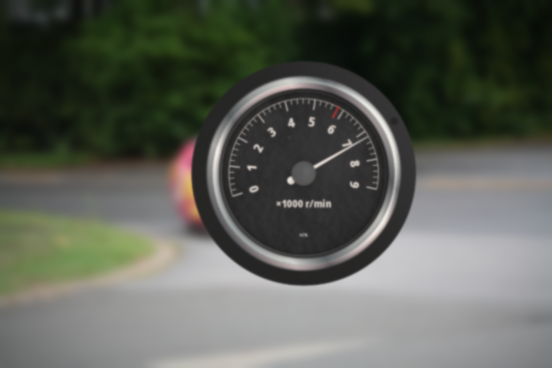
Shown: value=7200 unit=rpm
